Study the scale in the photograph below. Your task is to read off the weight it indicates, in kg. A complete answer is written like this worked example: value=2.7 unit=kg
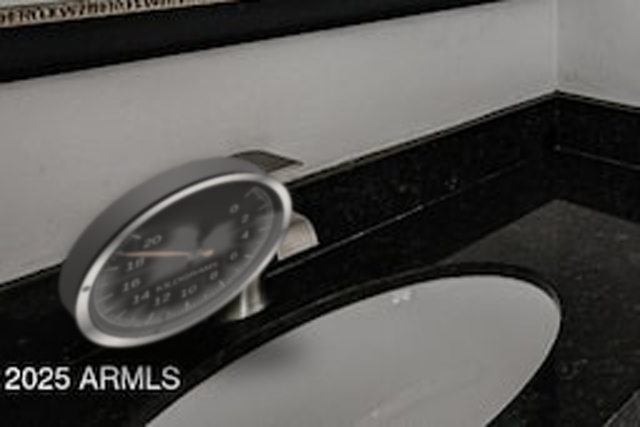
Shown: value=19 unit=kg
